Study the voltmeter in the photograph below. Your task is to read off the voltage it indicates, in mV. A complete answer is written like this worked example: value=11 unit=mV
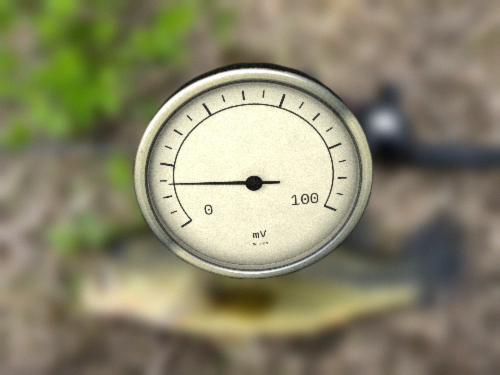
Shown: value=15 unit=mV
